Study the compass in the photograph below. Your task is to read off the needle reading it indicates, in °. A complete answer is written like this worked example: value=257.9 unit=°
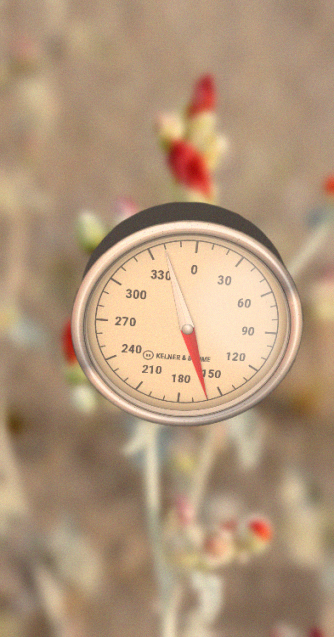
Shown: value=160 unit=°
